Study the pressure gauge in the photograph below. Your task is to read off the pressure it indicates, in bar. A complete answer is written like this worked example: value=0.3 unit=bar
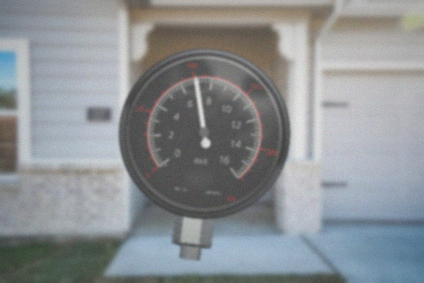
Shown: value=7 unit=bar
